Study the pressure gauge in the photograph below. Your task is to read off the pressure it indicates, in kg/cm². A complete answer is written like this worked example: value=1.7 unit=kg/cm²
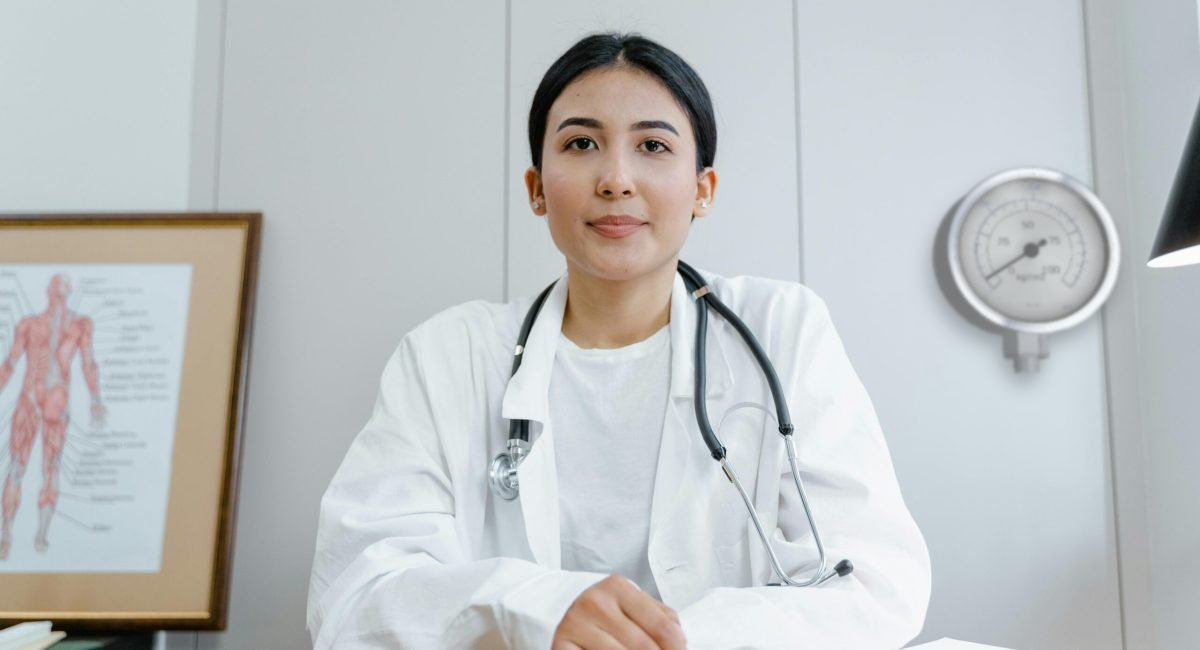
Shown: value=5 unit=kg/cm²
